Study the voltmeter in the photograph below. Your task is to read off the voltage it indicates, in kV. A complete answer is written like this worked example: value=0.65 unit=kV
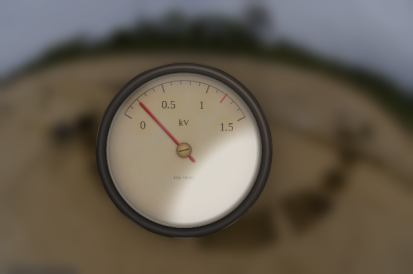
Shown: value=0.2 unit=kV
